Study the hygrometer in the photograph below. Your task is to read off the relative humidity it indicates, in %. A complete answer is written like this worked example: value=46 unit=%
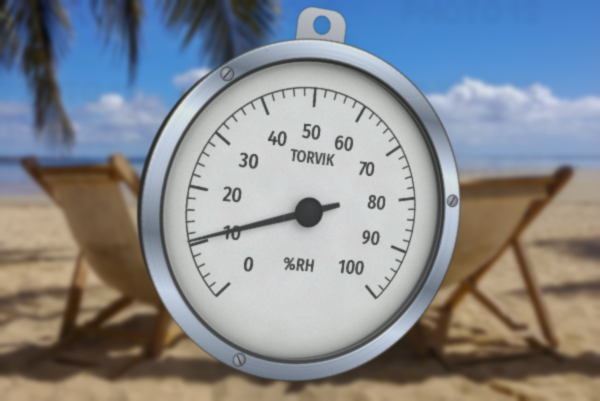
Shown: value=11 unit=%
